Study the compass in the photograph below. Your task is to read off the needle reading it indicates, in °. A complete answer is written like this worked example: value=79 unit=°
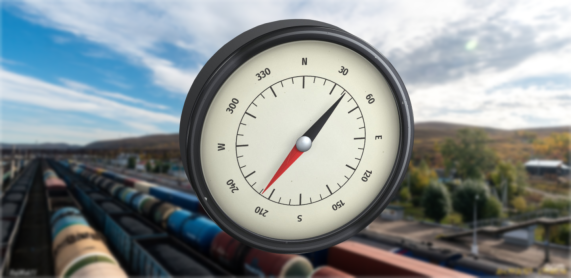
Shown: value=220 unit=°
